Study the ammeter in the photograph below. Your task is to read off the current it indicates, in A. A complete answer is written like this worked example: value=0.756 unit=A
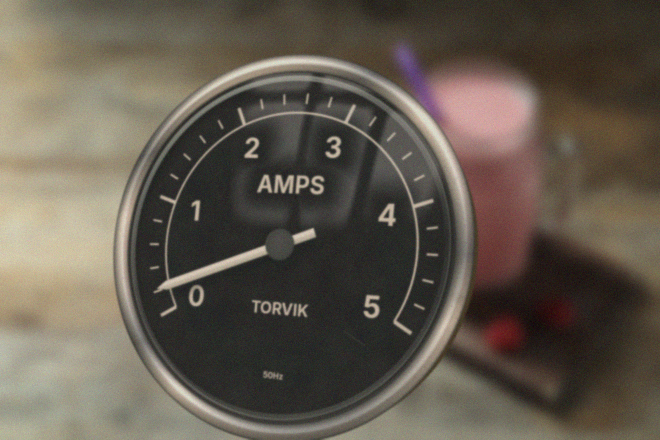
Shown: value=0.2 unit=A
